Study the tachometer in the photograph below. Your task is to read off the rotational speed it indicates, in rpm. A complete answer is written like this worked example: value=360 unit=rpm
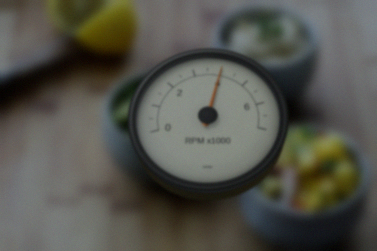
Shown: value=4000 unit=rpm
